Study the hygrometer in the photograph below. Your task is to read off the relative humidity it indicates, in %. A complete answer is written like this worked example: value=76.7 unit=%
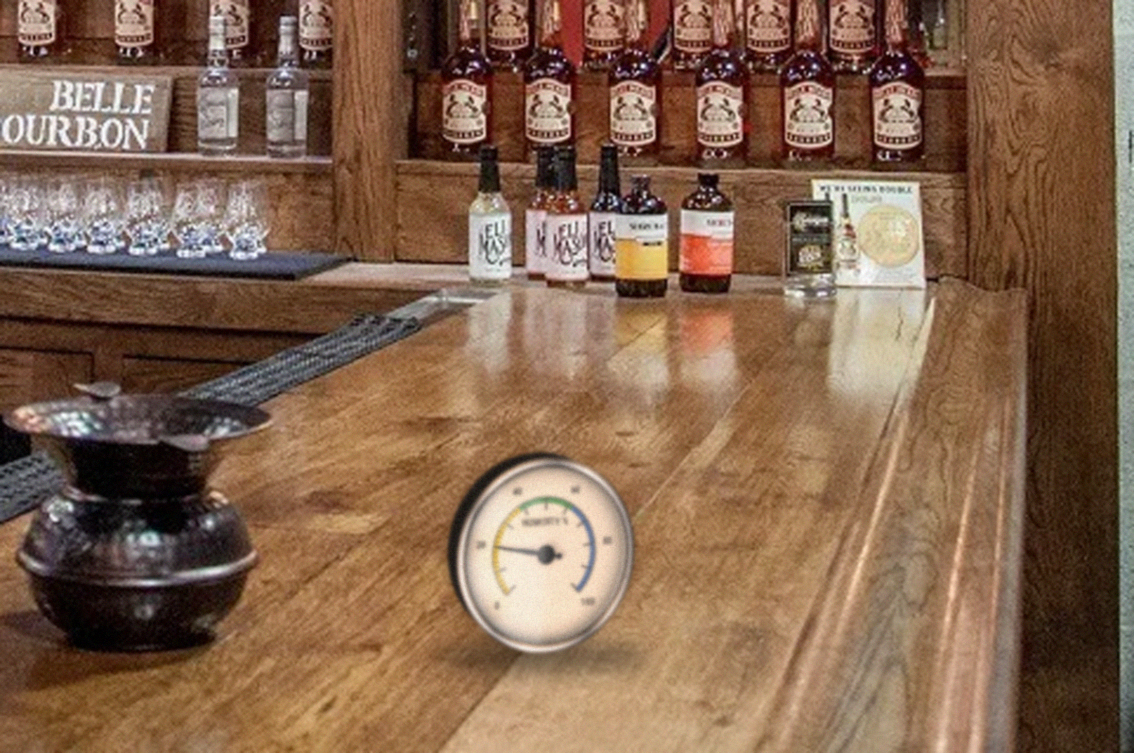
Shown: value=20 unit=%
